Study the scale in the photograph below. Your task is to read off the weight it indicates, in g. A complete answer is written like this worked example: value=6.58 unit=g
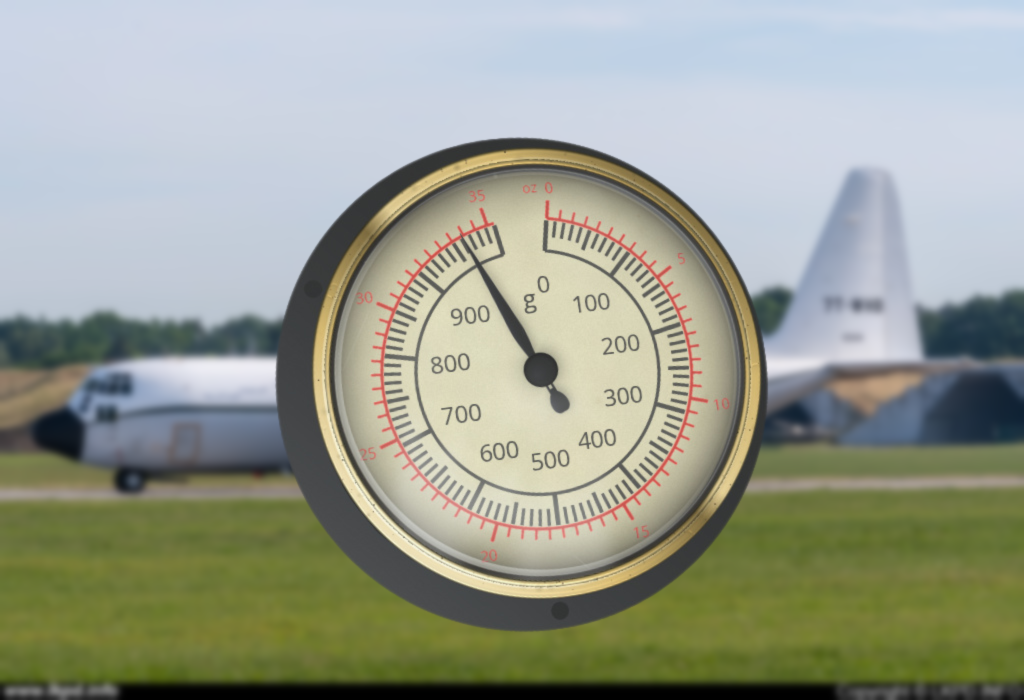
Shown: value=960 unit=g
